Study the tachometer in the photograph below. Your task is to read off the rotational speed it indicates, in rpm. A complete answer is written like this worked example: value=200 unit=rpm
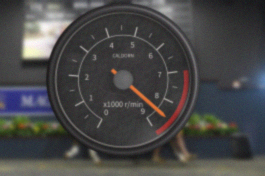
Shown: value=8500 unit=rpm
